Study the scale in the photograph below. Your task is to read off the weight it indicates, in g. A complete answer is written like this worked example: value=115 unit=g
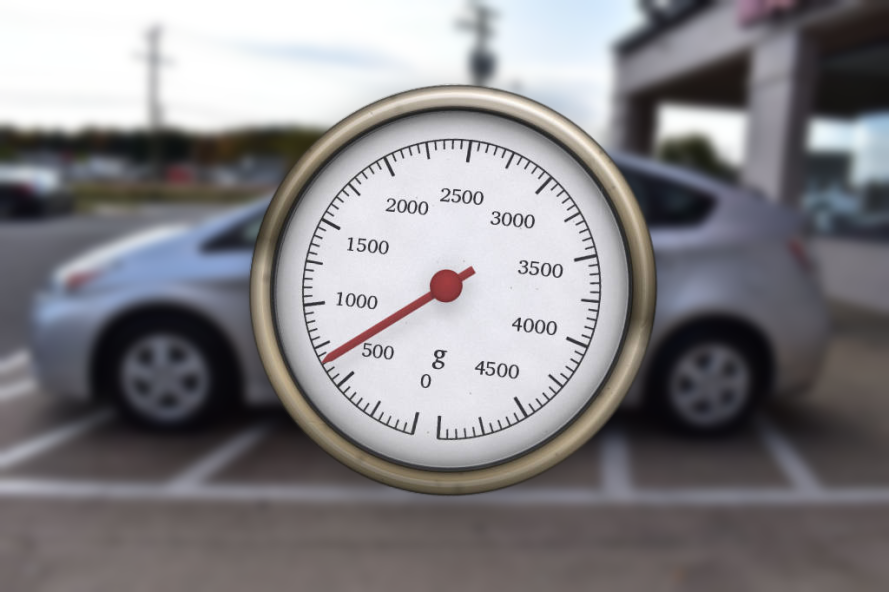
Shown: value=650 unit=g
